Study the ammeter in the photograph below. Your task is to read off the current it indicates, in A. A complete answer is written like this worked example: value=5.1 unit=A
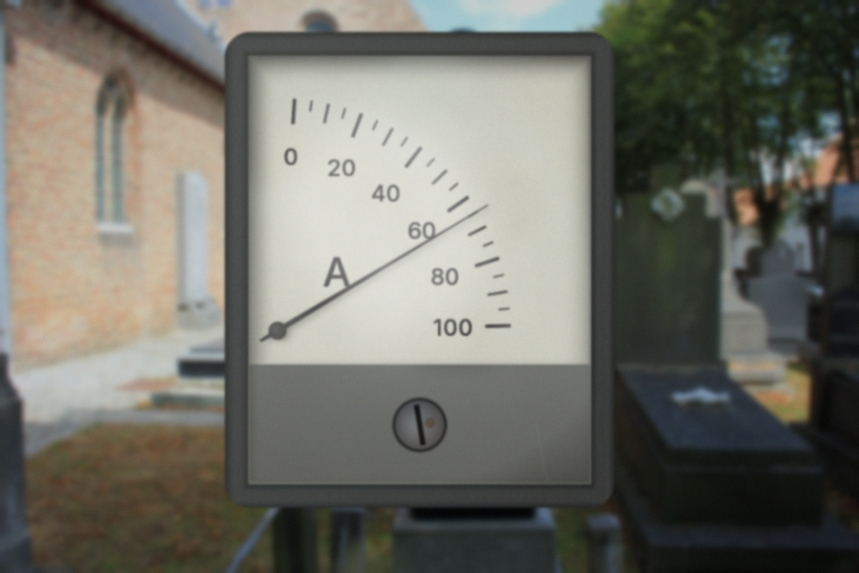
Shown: value=65 unit=A
